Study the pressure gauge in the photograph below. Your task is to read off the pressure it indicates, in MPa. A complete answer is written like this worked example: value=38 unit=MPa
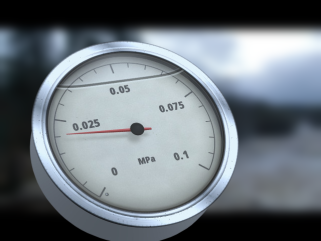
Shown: value=0.02 unit=MPa
